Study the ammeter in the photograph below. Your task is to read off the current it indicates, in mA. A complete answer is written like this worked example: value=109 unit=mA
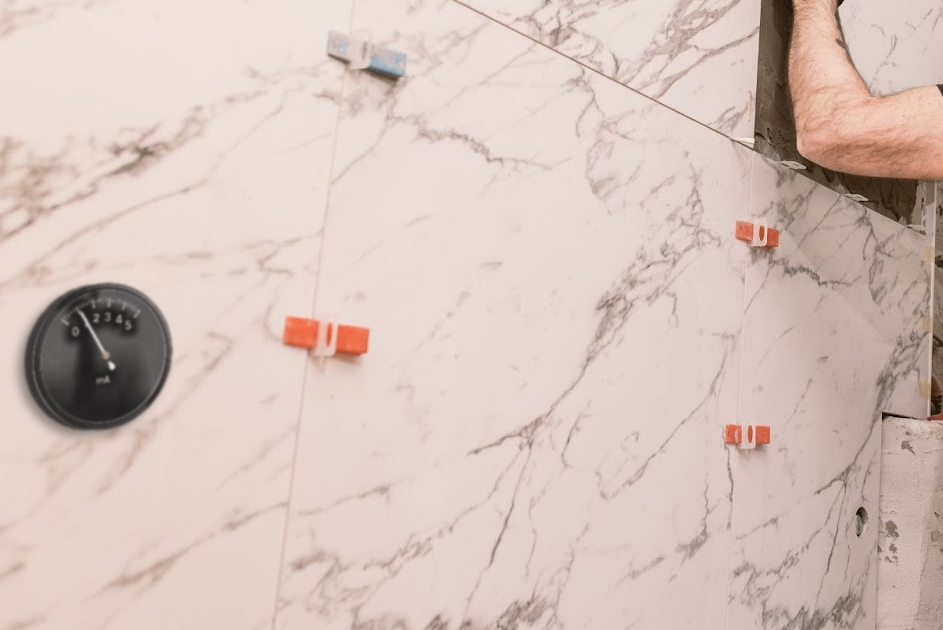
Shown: value=1 unit=mA
